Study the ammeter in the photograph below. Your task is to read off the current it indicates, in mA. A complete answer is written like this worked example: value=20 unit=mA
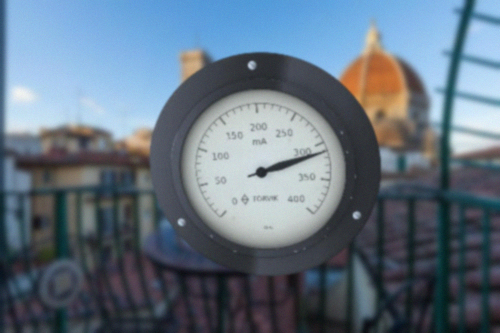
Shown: value=310 unit=mA
